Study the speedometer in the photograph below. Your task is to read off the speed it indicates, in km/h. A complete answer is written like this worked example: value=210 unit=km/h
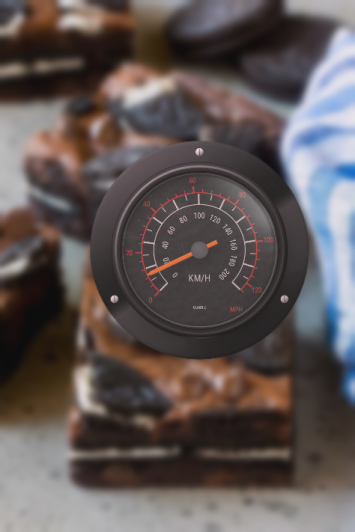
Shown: value=15 unit=km/h
